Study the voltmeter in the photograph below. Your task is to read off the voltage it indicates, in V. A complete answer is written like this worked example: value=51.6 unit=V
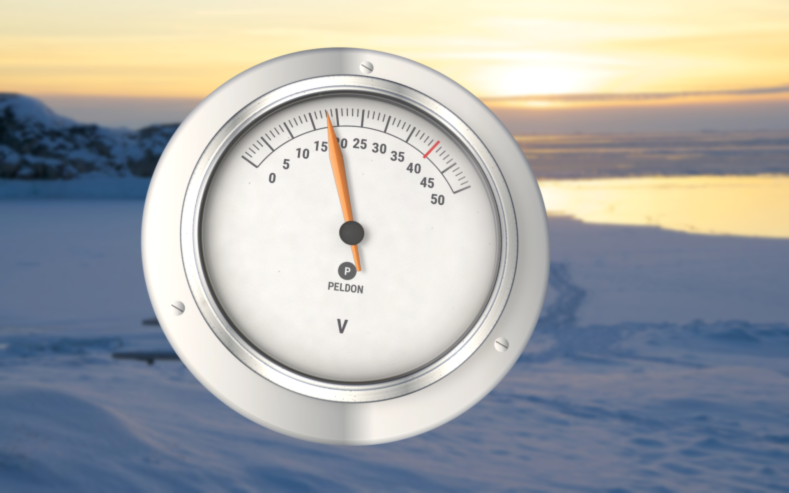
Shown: value=18 unit=V
